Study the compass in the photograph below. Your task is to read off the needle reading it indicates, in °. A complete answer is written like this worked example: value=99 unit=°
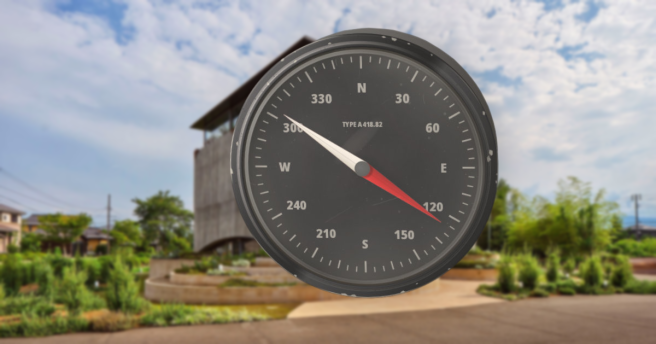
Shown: value=125 unit=°
